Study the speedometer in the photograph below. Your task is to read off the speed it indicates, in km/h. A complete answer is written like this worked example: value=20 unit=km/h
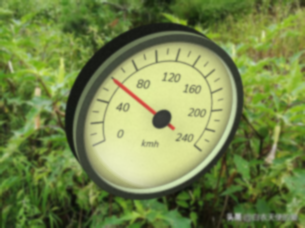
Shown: value=60 unit=km/h
